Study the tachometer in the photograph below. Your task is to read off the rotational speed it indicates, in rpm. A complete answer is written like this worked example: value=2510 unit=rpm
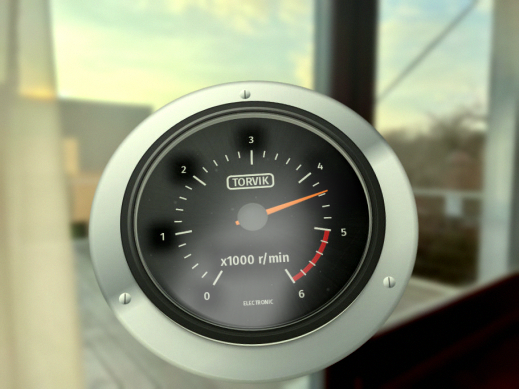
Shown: value=4400 unit=rpm
